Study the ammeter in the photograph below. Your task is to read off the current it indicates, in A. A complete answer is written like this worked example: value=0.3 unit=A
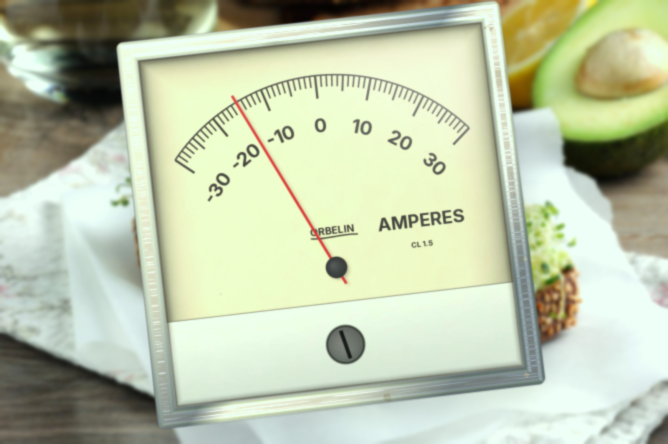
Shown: value=-15 unit=A
